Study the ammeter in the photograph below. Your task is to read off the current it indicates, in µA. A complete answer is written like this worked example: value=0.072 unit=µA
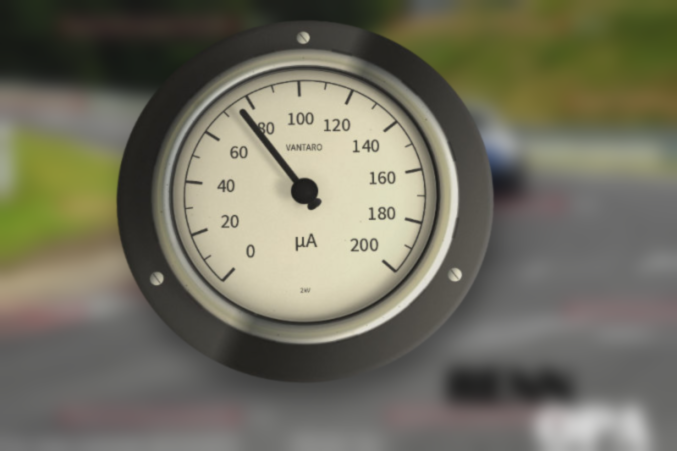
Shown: value=75 unit=µA
